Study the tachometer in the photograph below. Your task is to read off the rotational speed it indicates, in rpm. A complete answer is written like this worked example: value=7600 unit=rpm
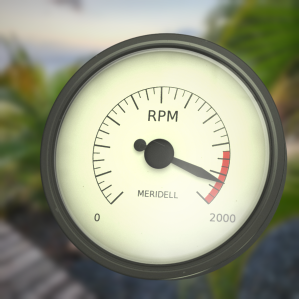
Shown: value=1850 unit=rpm
